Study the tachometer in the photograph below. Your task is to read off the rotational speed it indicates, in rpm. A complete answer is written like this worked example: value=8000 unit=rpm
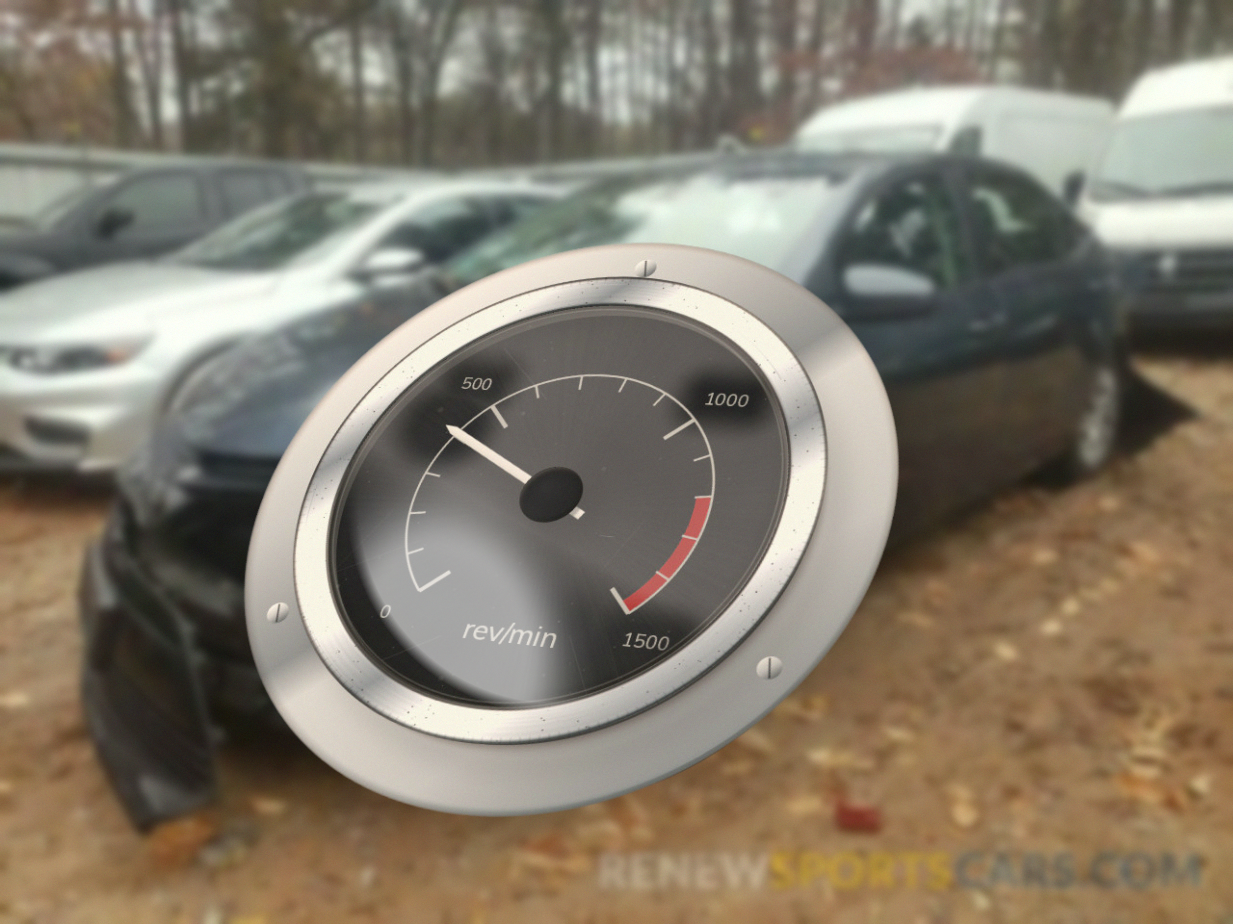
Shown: value=400 unit=rpm
